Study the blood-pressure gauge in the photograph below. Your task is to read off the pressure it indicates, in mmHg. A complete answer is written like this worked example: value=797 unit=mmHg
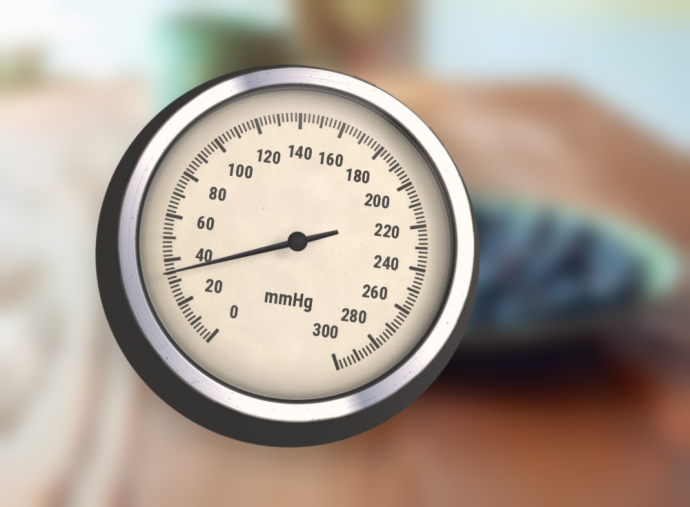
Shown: value=34 unit=mmHg
